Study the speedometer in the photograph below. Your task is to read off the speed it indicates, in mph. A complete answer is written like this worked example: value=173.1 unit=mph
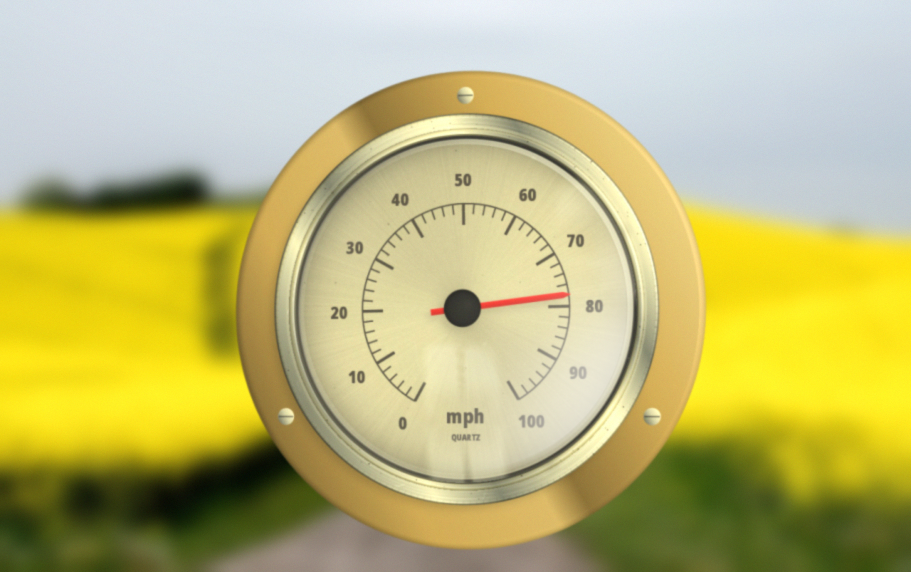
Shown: value=78 unit=mph
